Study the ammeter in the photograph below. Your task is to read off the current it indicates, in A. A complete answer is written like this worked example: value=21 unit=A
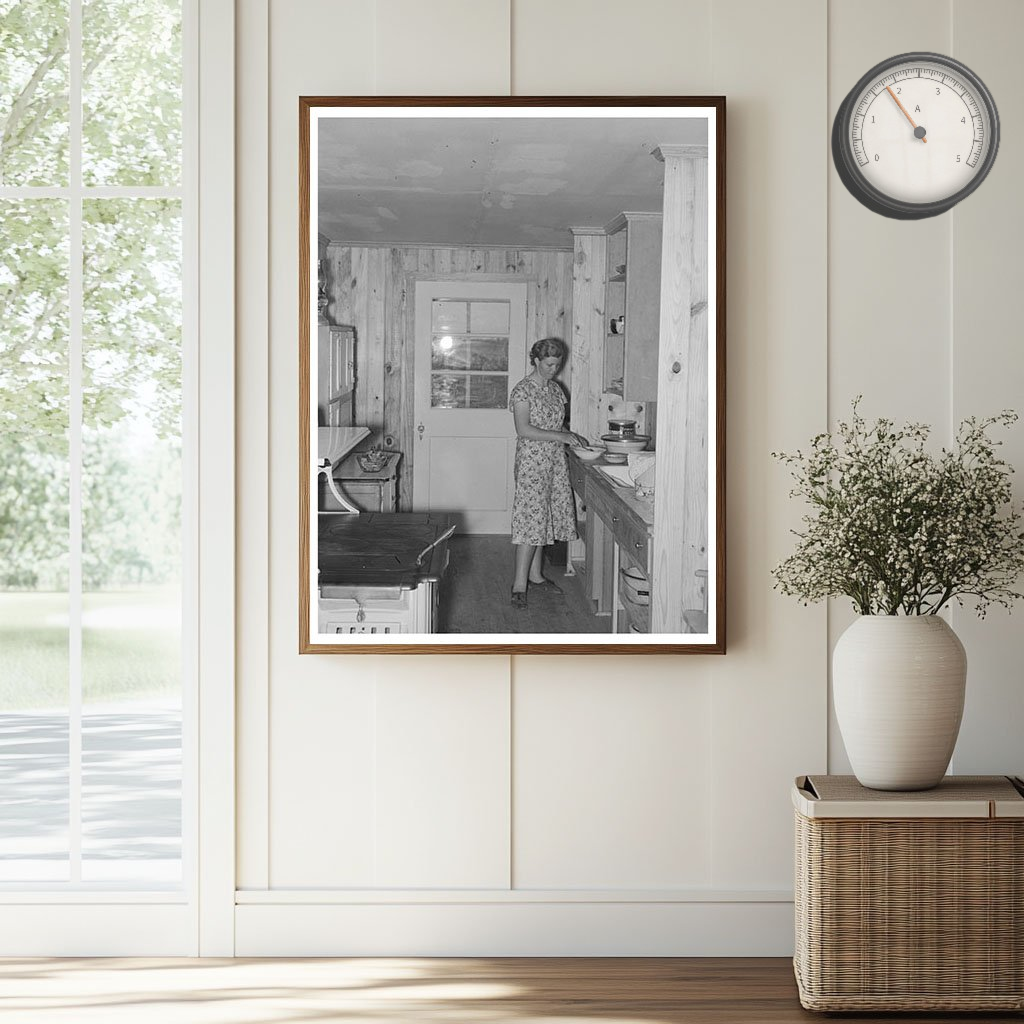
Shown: value=1.75 unit=A
